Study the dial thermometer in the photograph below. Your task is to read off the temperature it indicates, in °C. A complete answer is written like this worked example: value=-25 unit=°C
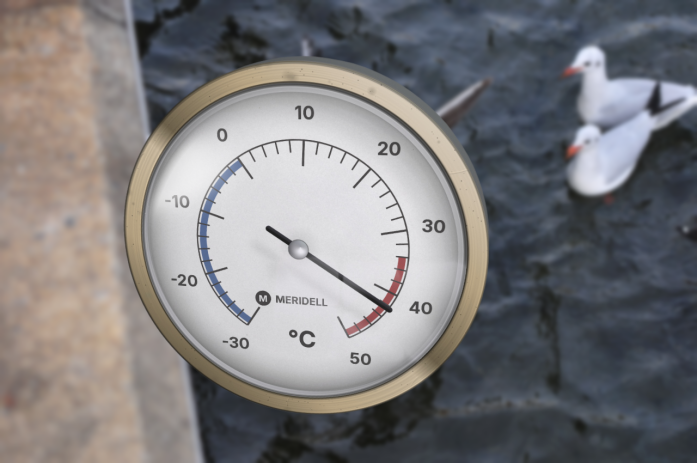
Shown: value=42 unit=°C
